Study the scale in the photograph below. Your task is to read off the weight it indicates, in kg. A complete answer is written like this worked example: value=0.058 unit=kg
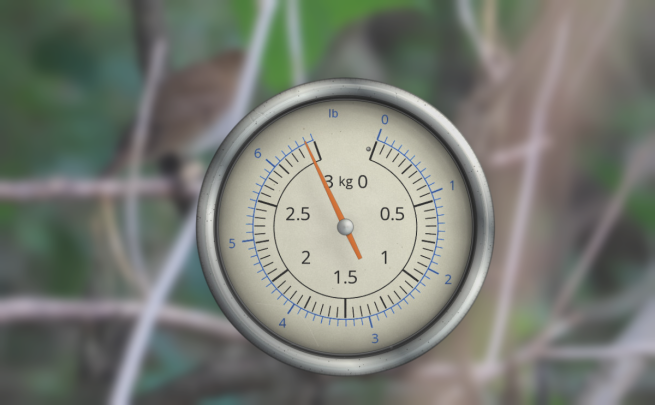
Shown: value=2.95 unit=kg
